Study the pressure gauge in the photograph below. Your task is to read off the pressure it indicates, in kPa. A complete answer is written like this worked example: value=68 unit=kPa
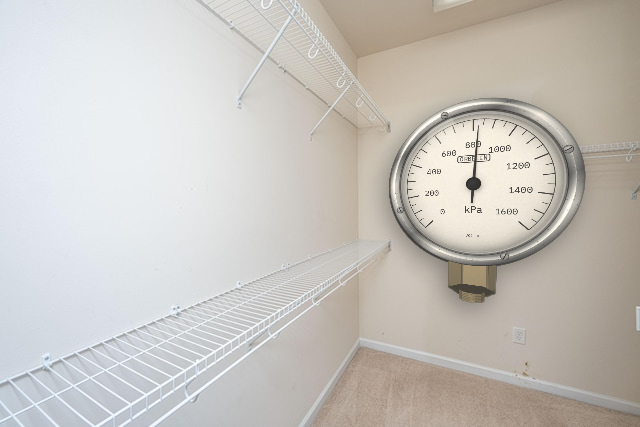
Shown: value=825 unit=kPa
